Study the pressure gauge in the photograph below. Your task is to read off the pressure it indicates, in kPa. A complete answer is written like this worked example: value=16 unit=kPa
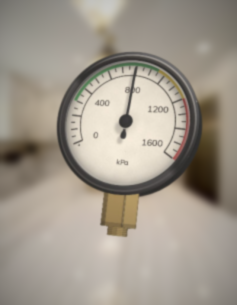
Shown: value=800 unit=kPa
